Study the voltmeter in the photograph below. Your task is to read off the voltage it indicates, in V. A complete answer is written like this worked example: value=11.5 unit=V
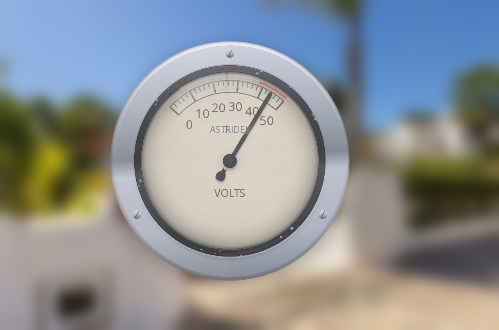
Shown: value=44 unit=V
